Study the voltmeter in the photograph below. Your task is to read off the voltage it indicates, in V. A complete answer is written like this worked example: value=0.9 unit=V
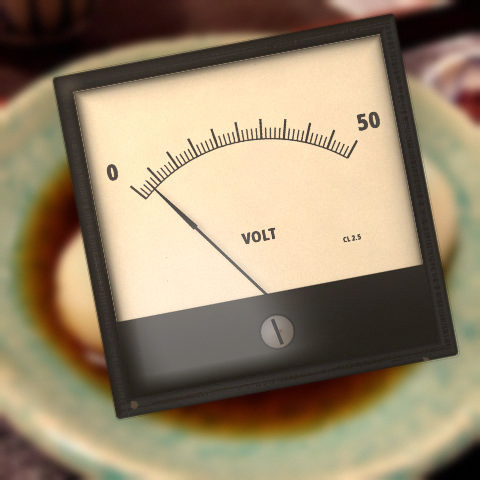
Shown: value=3 unit=V
